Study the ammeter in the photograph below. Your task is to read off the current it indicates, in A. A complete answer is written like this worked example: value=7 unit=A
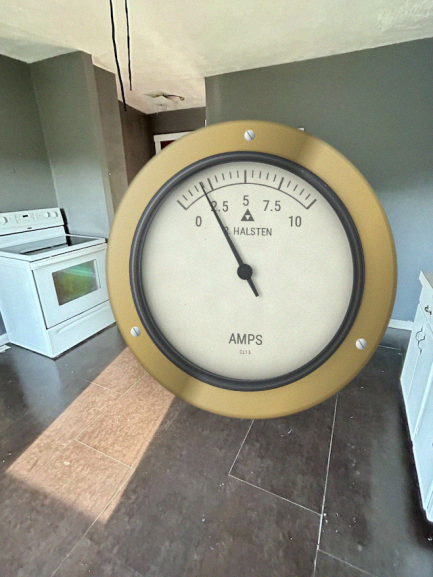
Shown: value=2 unit=A
